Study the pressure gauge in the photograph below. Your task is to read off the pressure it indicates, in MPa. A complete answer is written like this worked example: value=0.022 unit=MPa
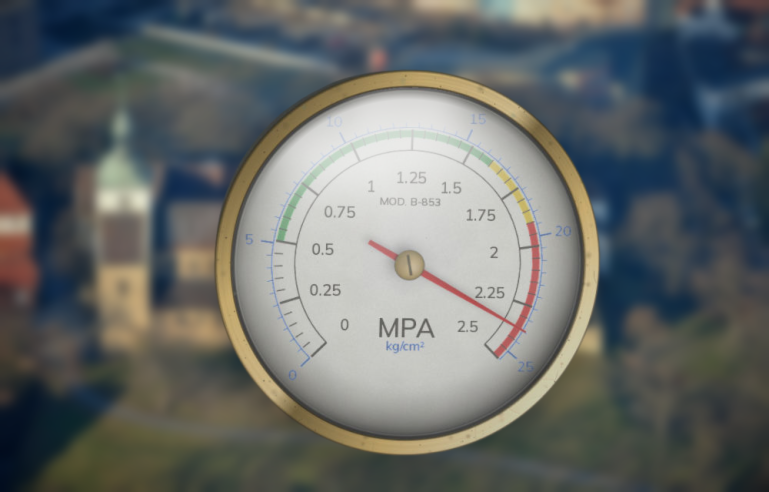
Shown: value=2.35 unit=MPa
